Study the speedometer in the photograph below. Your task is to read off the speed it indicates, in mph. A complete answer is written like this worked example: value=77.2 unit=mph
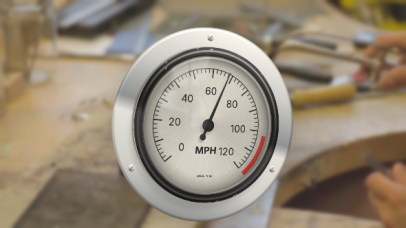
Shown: value=68 unit=mph
